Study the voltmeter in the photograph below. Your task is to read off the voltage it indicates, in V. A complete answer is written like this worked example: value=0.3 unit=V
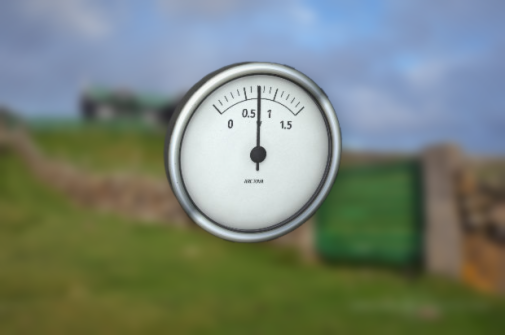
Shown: value=0.7 unit=V
